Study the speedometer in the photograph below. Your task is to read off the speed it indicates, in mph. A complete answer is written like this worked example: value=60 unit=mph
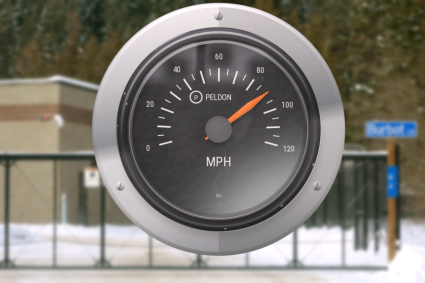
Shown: value=90 unit=mph
